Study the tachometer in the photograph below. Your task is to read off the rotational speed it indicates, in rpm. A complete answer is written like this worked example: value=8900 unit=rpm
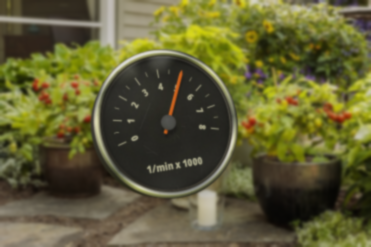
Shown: value=5000 unit=rpm
